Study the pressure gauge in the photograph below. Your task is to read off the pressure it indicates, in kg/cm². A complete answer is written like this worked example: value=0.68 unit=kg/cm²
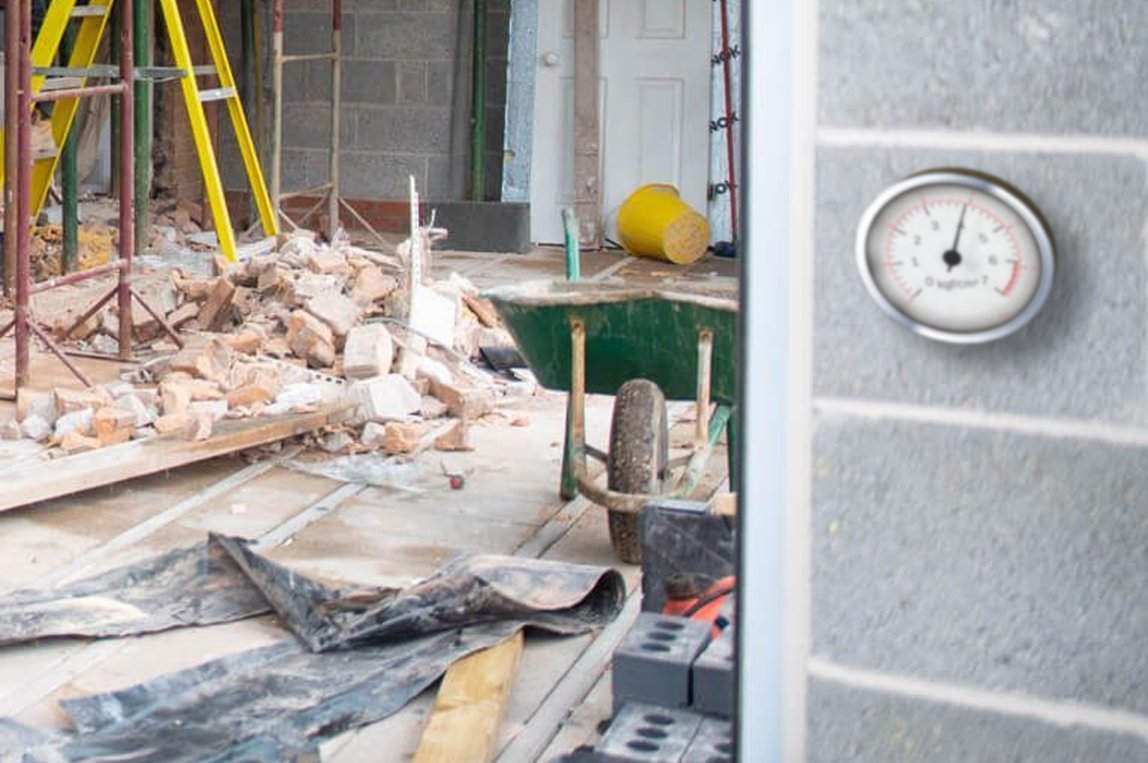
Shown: value=4 unit=kg/cm²
